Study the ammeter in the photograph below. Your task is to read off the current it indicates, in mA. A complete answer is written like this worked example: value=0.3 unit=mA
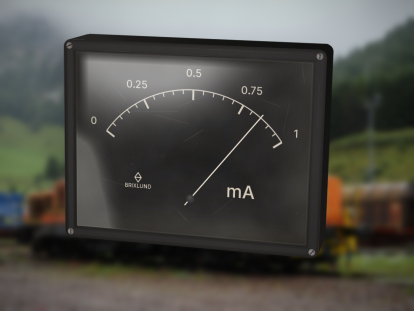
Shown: value=0.85 unit=mA
